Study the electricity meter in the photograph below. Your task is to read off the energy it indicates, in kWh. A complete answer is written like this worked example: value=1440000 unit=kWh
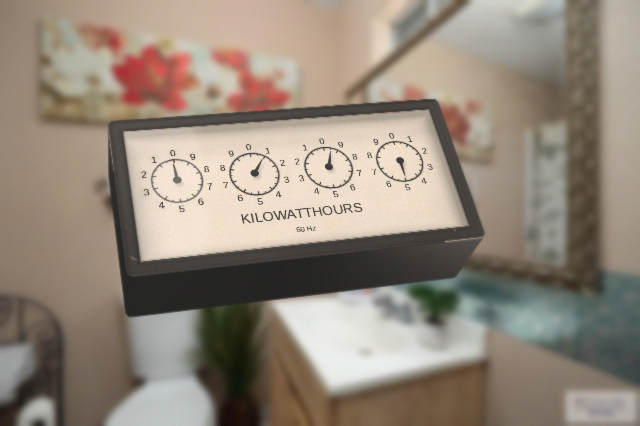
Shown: value=95 unit=kWh
